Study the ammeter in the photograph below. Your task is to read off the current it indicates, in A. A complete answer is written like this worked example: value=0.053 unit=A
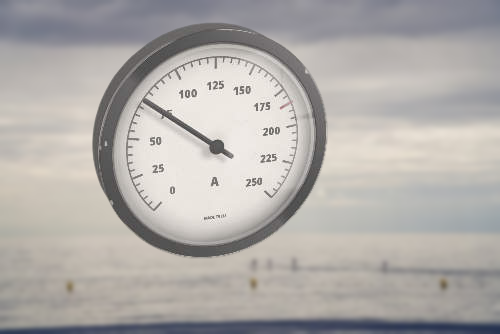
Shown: value=75 unit=A
